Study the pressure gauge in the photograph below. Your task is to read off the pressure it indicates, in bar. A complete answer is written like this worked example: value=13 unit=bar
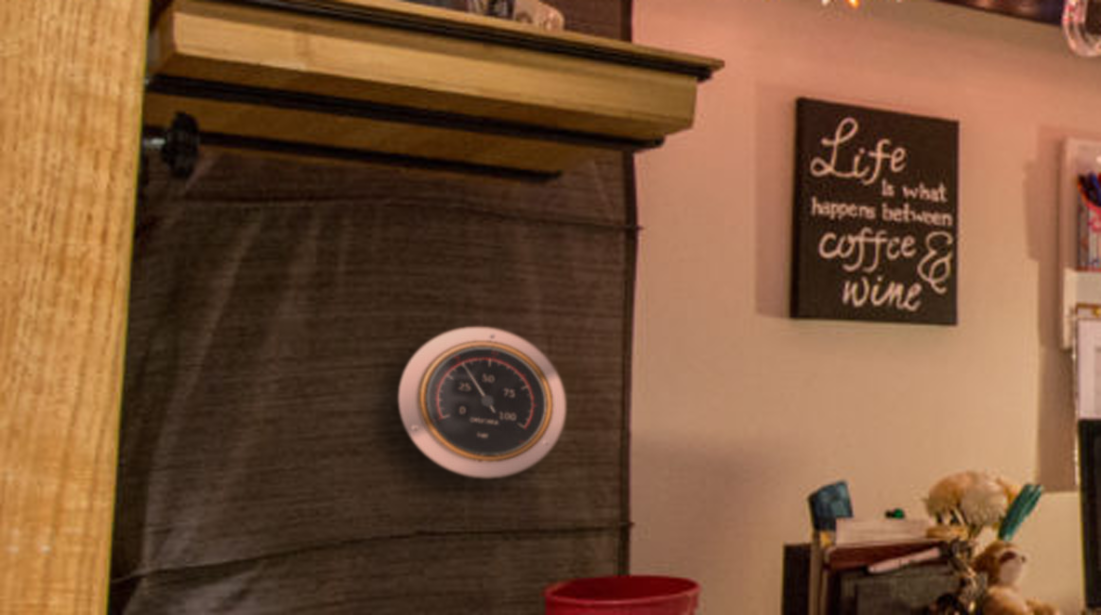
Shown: value=35 unit=bar
